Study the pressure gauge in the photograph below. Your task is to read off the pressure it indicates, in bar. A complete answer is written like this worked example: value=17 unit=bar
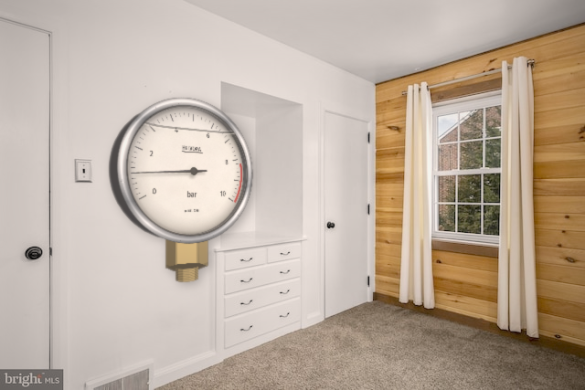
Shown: value=1 unit=bar
